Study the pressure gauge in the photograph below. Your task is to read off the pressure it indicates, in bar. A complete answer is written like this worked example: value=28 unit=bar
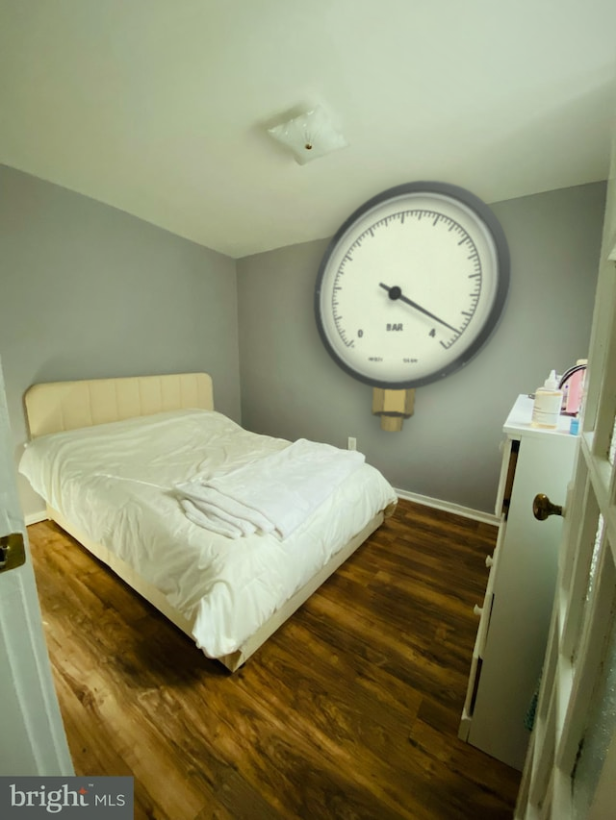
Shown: value=3.8 unit=bar
